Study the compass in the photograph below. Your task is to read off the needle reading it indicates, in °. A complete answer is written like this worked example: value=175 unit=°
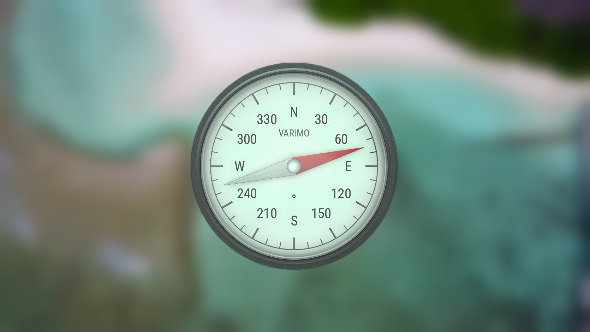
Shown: value=75 unit=°
